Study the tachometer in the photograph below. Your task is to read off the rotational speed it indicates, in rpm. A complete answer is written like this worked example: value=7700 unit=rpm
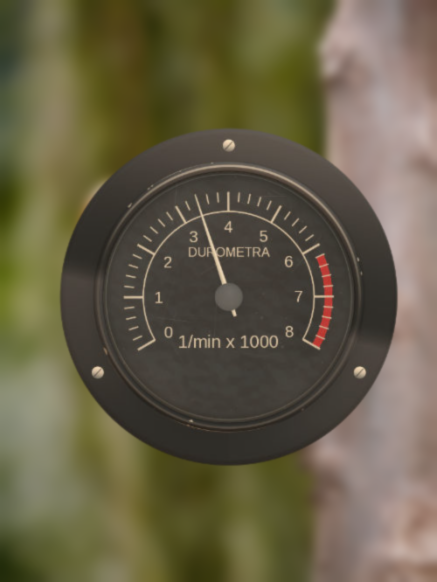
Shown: value=3400 unit=rpm
